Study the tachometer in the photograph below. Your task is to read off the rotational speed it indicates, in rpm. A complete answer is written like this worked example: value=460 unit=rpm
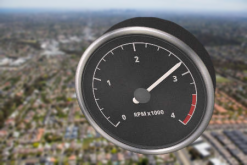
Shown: value=2800 unit=rpm
